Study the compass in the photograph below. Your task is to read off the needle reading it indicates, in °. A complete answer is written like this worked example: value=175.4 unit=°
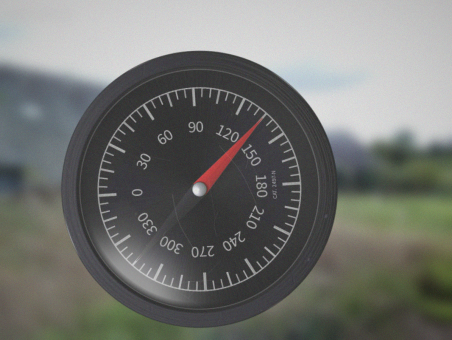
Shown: value=135 unit=°
